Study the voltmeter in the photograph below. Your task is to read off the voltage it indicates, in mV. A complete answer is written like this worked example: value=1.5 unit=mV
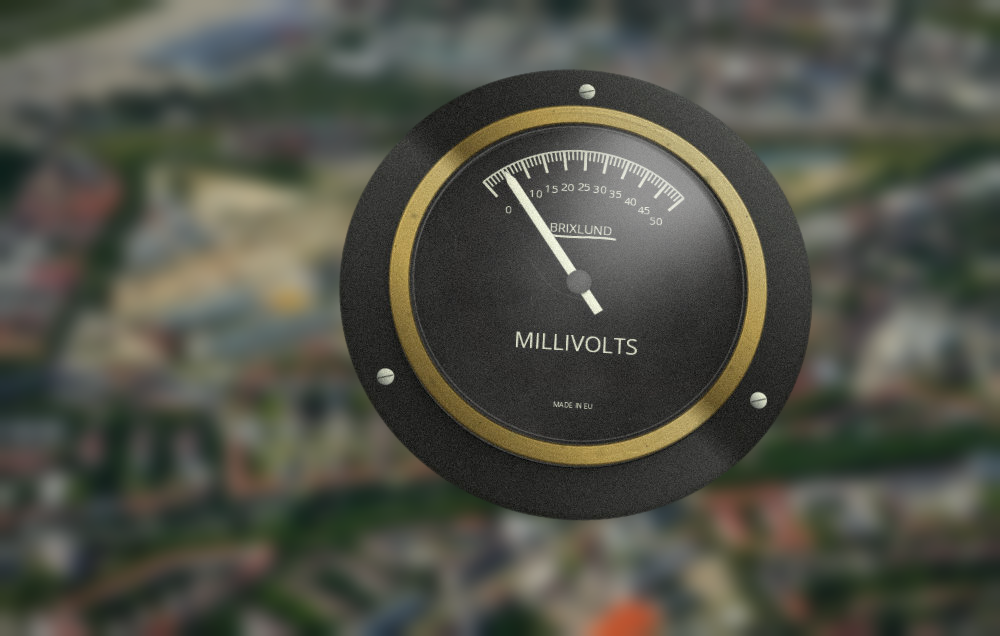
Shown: value=5 unit=mV
